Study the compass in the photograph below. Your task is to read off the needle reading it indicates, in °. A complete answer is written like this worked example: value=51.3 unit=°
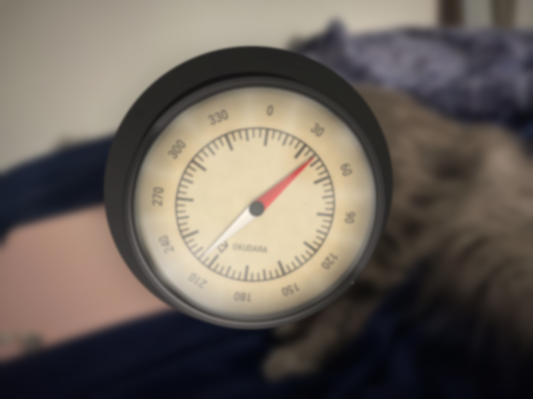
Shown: value=40 unit=°
